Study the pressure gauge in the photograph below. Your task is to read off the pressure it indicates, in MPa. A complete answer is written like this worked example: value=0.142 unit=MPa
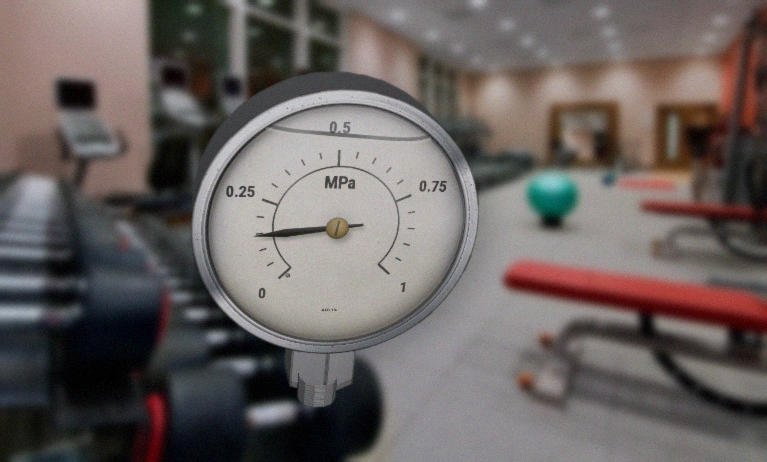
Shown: value=0.15 unit=MPa
